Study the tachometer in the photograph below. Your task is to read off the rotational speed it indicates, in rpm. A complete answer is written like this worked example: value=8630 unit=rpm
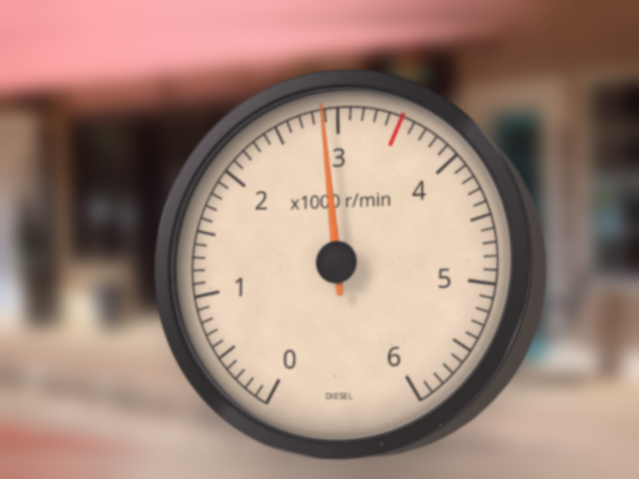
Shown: value=2900 unit=rpm
